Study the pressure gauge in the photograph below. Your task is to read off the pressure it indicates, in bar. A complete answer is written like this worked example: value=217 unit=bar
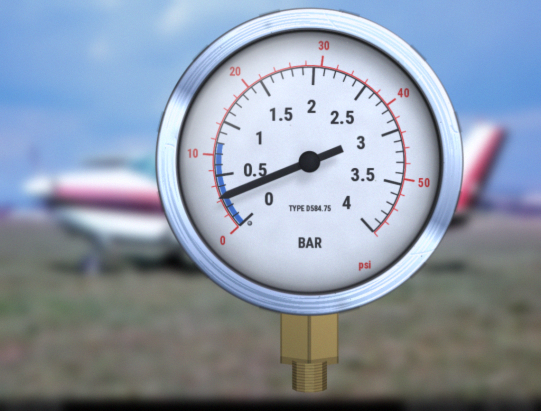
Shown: value=0.3 unit=bar
